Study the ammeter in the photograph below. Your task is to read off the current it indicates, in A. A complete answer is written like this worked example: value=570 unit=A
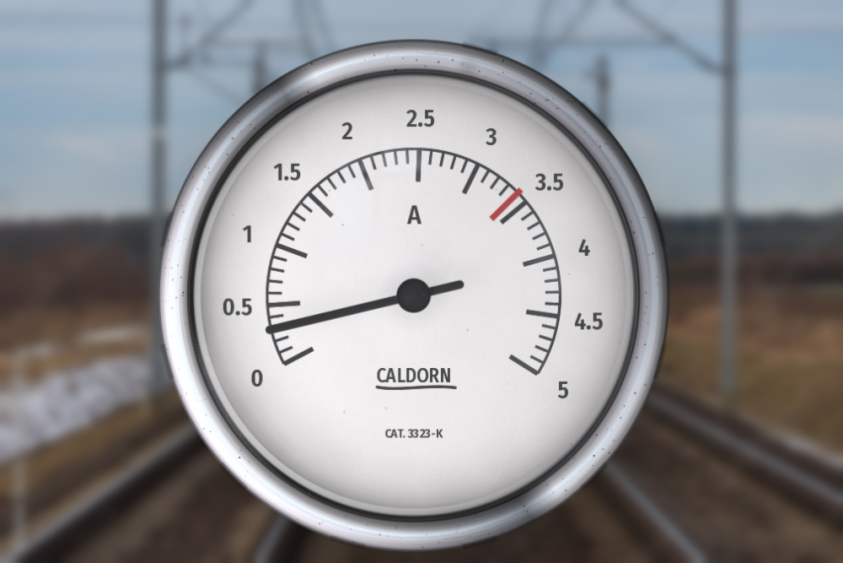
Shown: value=0.3 unit=A
